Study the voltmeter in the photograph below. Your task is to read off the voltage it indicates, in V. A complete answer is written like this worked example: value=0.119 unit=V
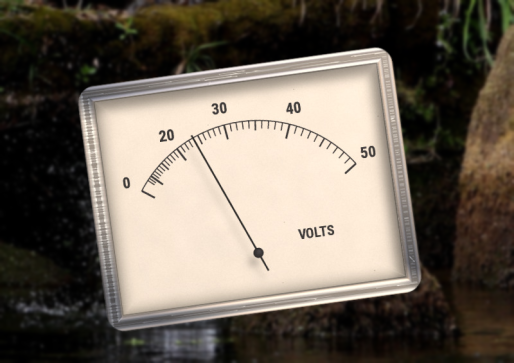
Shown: value=24 unit=V
